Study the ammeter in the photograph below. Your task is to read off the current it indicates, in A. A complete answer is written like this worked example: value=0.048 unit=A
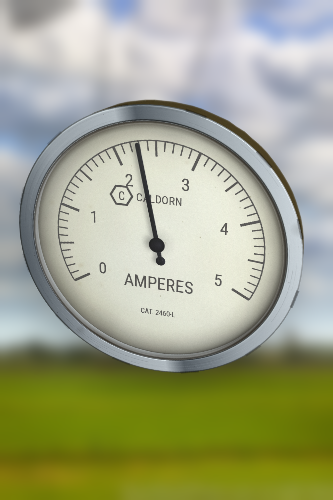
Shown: value=2.3 unit=A
